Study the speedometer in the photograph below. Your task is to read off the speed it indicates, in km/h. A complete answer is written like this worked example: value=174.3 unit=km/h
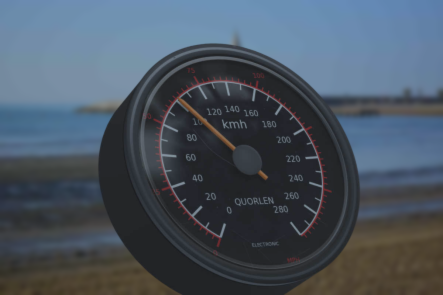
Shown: value=100 unit=km/h
